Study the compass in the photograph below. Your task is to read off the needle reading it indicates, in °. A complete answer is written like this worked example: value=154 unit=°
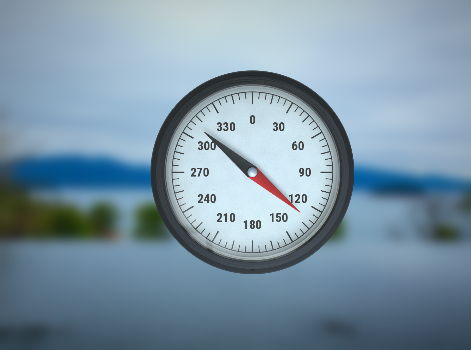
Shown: value=130 unit=°
